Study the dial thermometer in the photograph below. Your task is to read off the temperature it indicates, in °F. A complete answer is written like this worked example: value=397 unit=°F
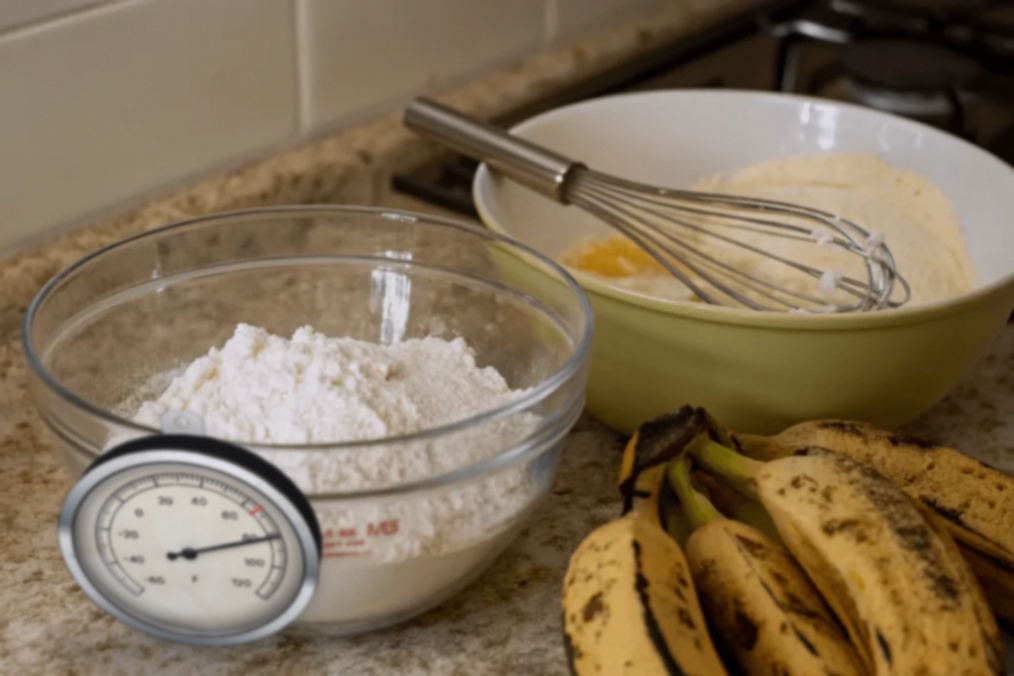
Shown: value=80 unit=°F
